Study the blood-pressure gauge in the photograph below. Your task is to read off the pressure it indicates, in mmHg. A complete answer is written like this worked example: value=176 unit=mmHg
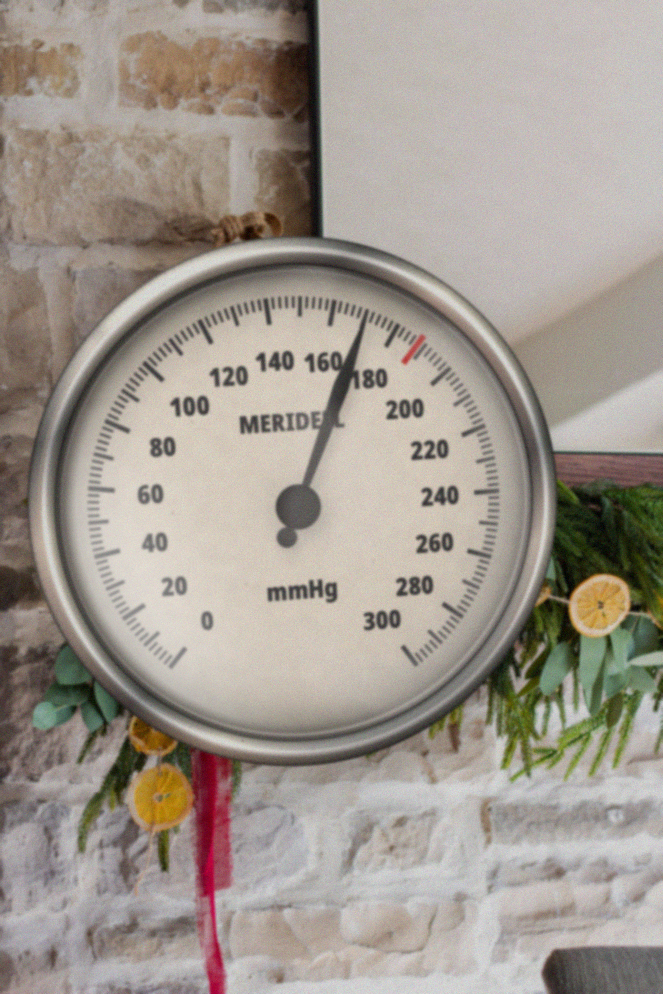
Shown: value=170 unit=mmHg
